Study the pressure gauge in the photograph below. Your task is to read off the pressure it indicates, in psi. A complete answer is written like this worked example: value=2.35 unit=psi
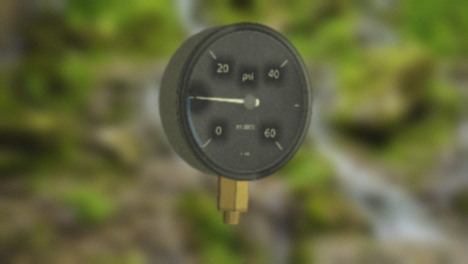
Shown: value=10 unit=psi
